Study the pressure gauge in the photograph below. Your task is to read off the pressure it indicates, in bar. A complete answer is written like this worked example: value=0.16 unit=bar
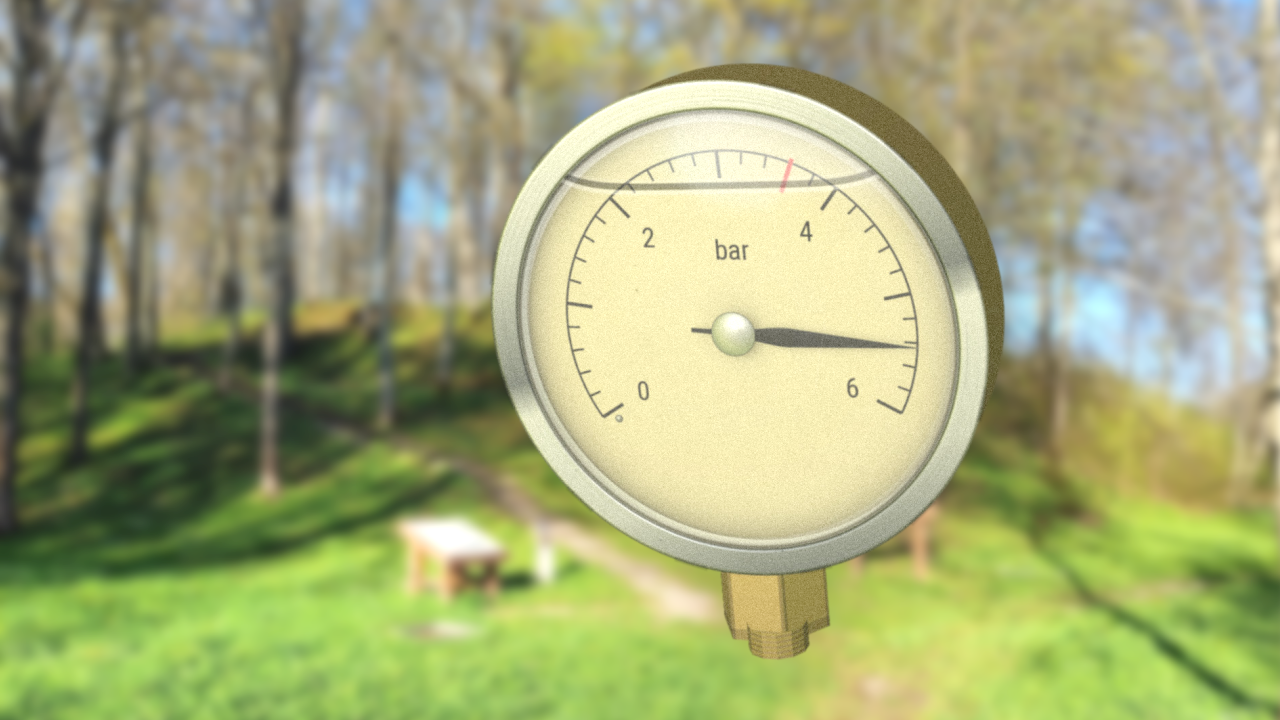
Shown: value=5.4 unit=bar
